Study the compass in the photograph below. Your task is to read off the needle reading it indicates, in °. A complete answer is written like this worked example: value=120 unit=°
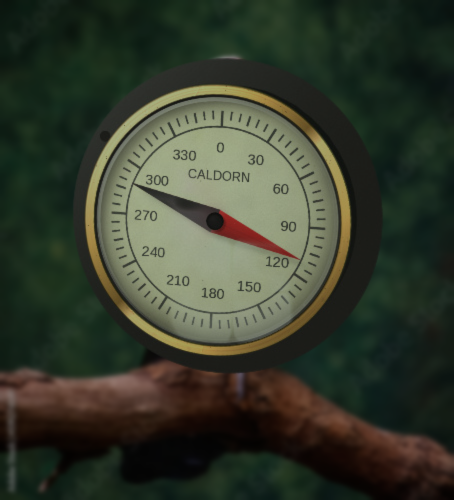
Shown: value=110 unit=°
